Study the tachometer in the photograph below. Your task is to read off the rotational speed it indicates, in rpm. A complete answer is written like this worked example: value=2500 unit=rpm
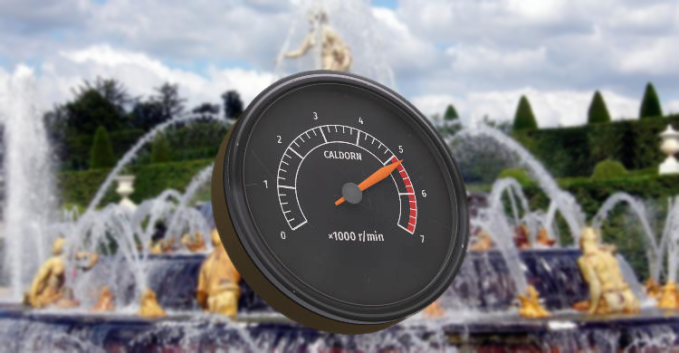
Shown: value=5200 unit=rpm
